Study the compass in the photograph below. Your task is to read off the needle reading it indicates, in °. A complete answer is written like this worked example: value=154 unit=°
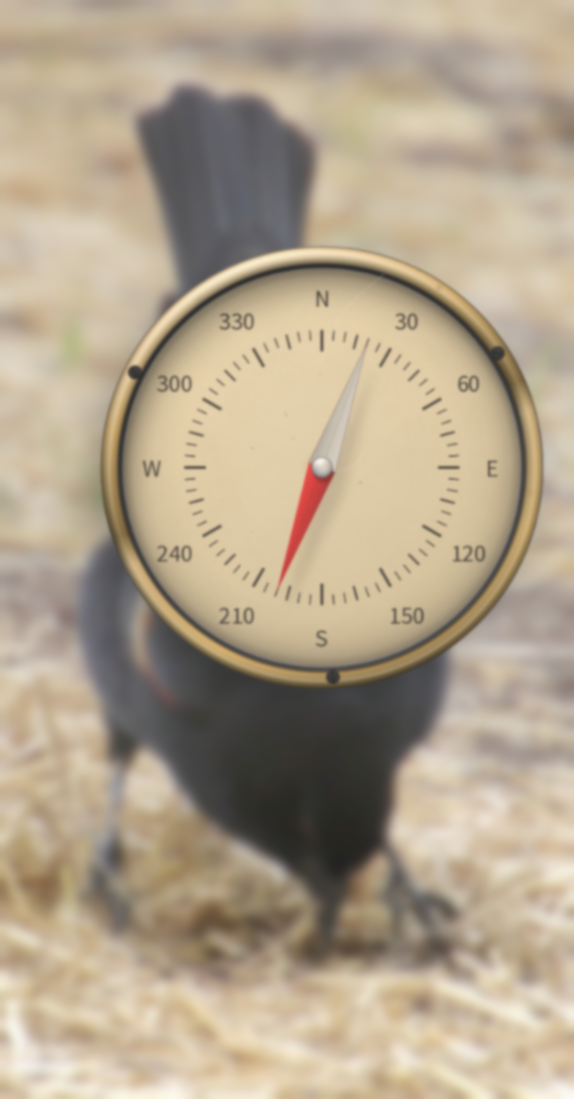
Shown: value=200 unit=°
